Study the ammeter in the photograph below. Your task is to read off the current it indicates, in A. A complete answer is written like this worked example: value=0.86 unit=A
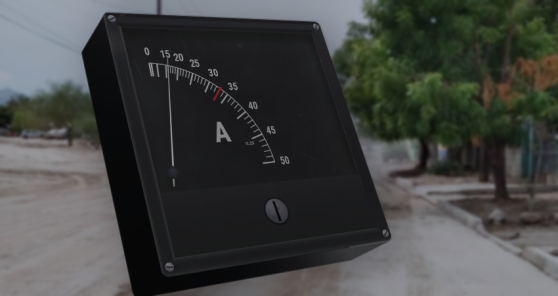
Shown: value=15 unit=A
